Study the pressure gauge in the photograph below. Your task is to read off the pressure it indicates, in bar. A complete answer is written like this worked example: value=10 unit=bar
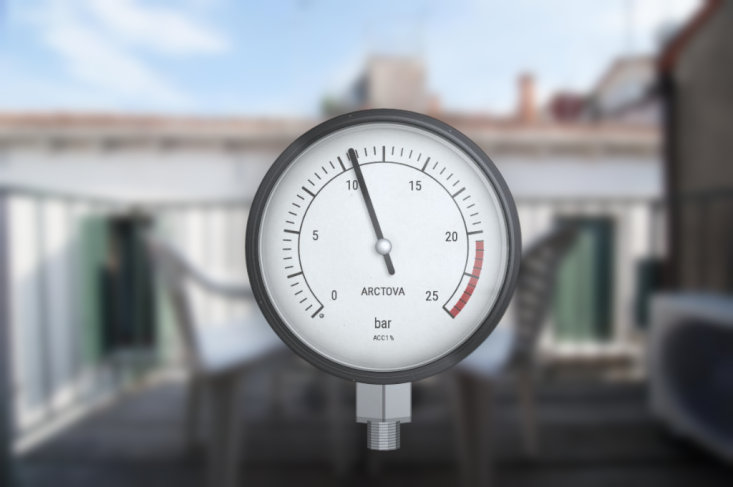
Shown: value=10.75 unit=bar
